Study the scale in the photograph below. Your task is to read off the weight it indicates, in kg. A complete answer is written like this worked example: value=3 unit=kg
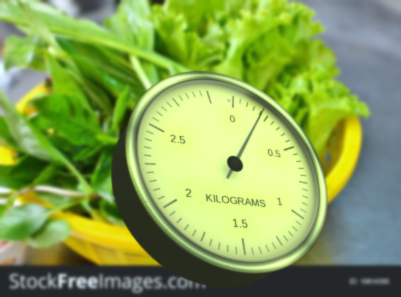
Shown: value=0.2 unit=kg
